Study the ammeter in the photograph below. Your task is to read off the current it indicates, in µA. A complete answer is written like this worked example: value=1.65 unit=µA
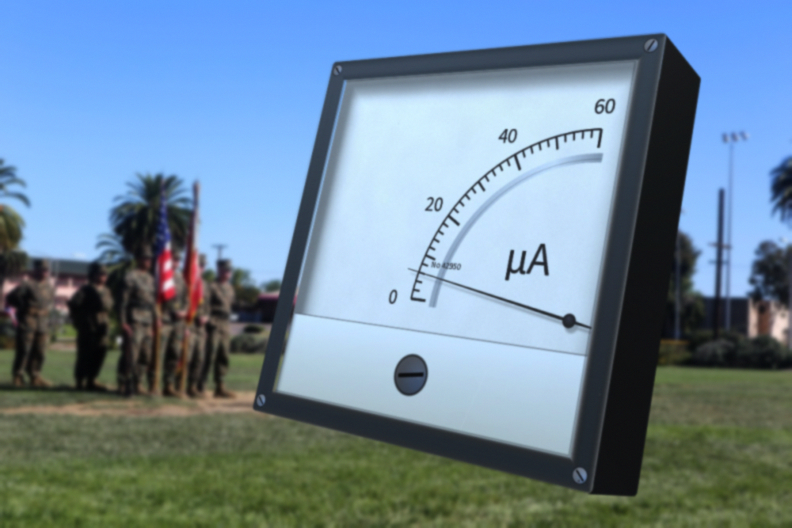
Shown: value=6 unit=µA
